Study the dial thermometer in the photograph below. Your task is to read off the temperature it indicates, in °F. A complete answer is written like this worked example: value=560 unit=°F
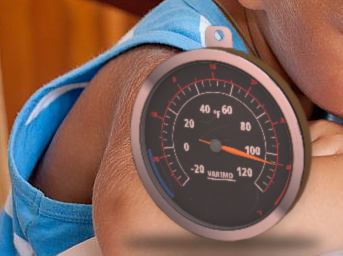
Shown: value=104 unit=°F
